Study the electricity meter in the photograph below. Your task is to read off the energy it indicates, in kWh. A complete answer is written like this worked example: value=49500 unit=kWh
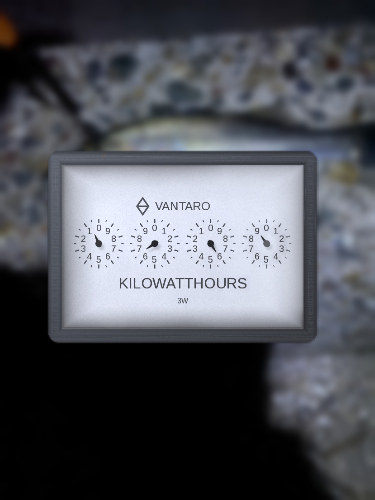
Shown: value=659 unit=kWh
